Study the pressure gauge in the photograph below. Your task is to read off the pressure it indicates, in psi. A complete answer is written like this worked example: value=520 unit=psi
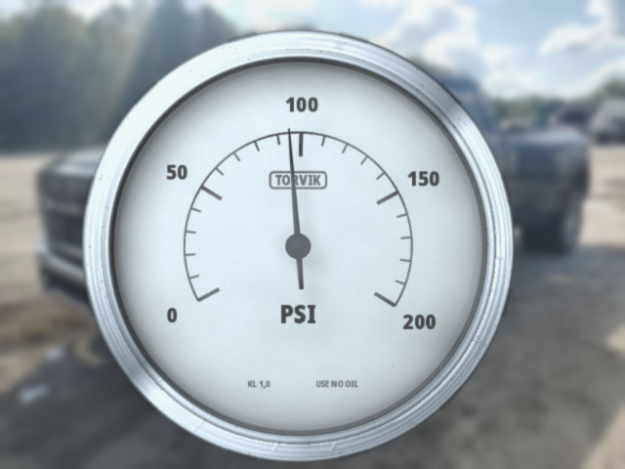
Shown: value=95 unit=psi
